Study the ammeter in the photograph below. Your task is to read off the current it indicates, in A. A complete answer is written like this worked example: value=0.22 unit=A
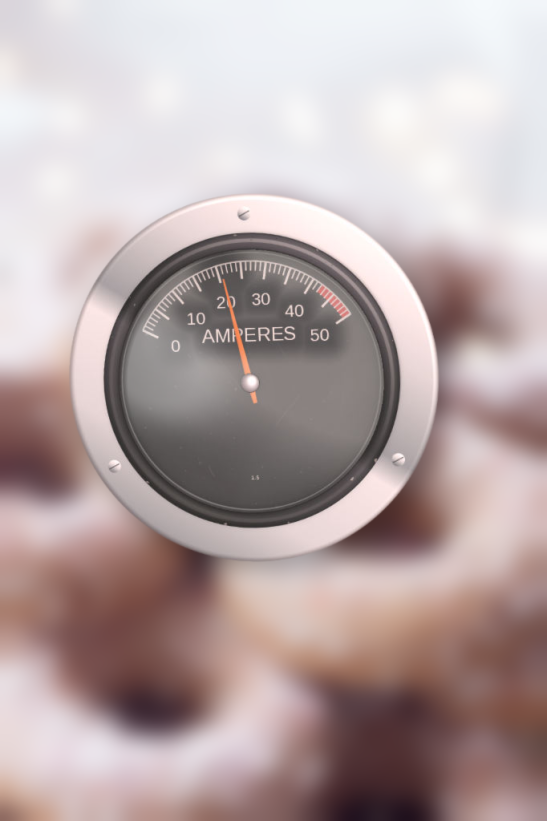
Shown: value=21 unit=A
